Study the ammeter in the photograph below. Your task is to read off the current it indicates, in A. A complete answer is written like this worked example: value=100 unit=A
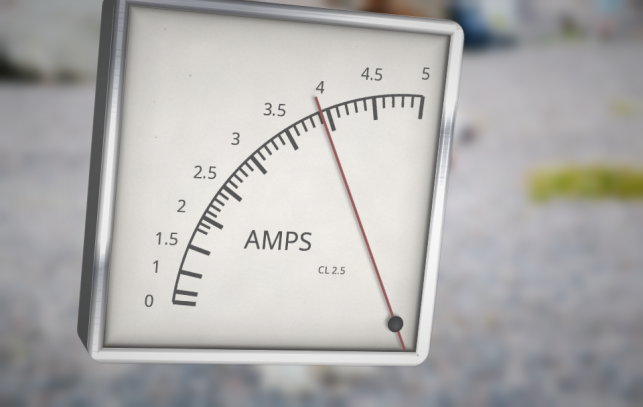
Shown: value=3.9 unit=A
